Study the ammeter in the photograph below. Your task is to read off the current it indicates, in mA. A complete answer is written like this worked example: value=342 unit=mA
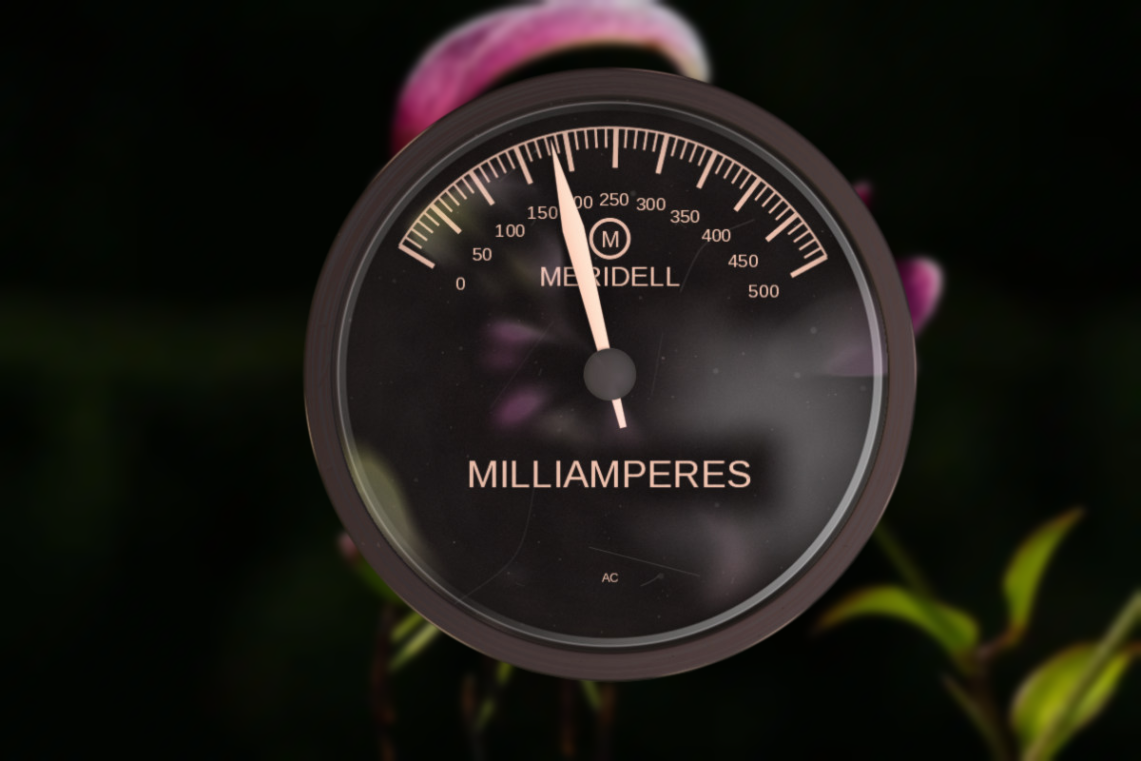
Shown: value=185 unit=mA
